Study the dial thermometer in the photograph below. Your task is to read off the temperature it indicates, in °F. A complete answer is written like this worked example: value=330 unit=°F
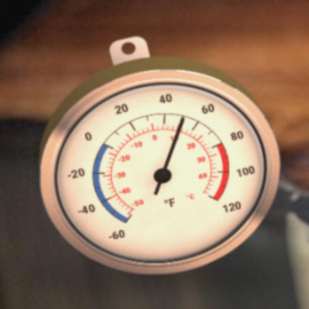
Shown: value=50 unit=°F
